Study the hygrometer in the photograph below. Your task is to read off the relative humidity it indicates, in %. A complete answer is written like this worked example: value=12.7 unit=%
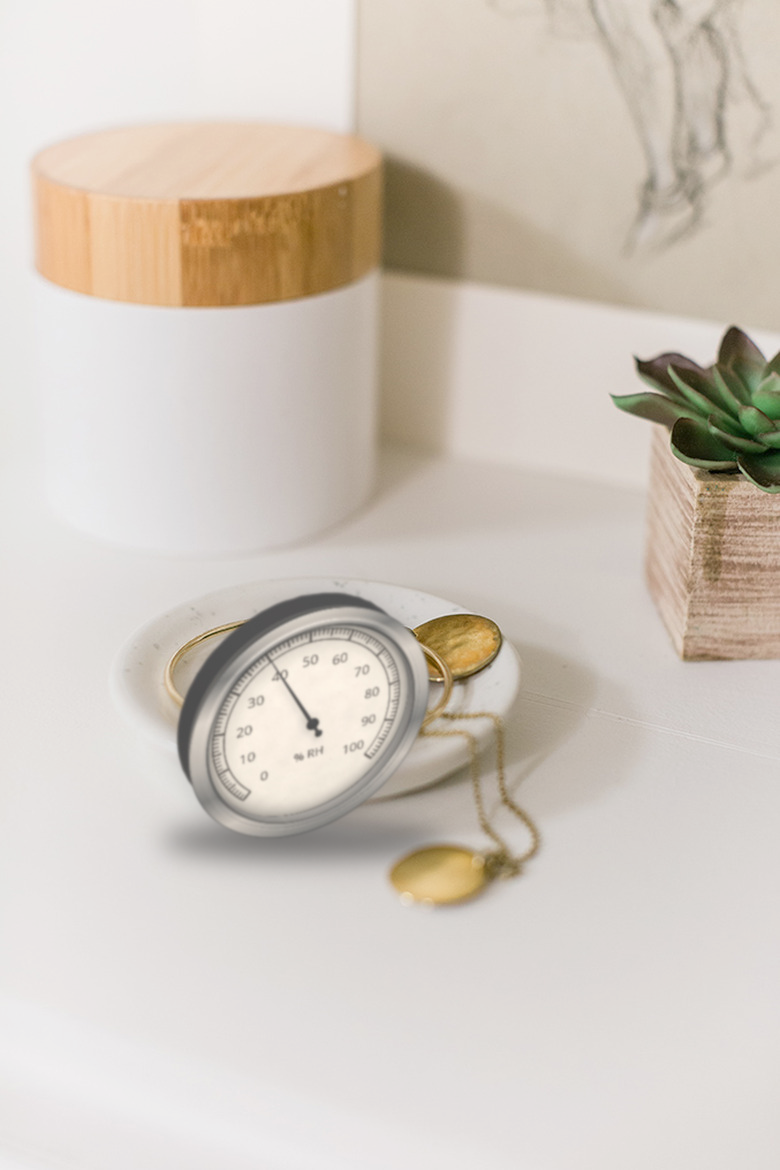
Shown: value=40 unit=%
